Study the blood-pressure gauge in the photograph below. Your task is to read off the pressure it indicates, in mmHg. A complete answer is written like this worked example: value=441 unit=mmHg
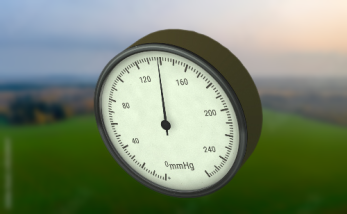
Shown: value=140 unit=mmHg
